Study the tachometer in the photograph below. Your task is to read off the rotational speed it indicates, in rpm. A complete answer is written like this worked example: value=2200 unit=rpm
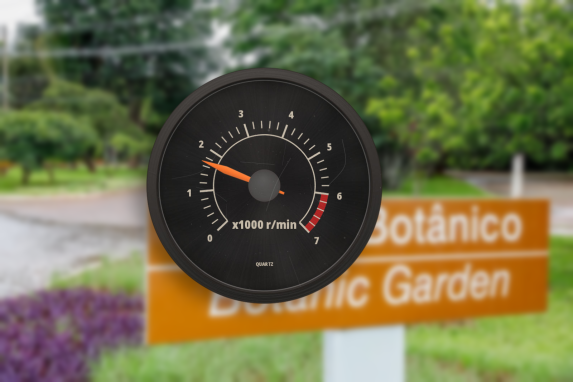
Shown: value=1700 unit=rpm
